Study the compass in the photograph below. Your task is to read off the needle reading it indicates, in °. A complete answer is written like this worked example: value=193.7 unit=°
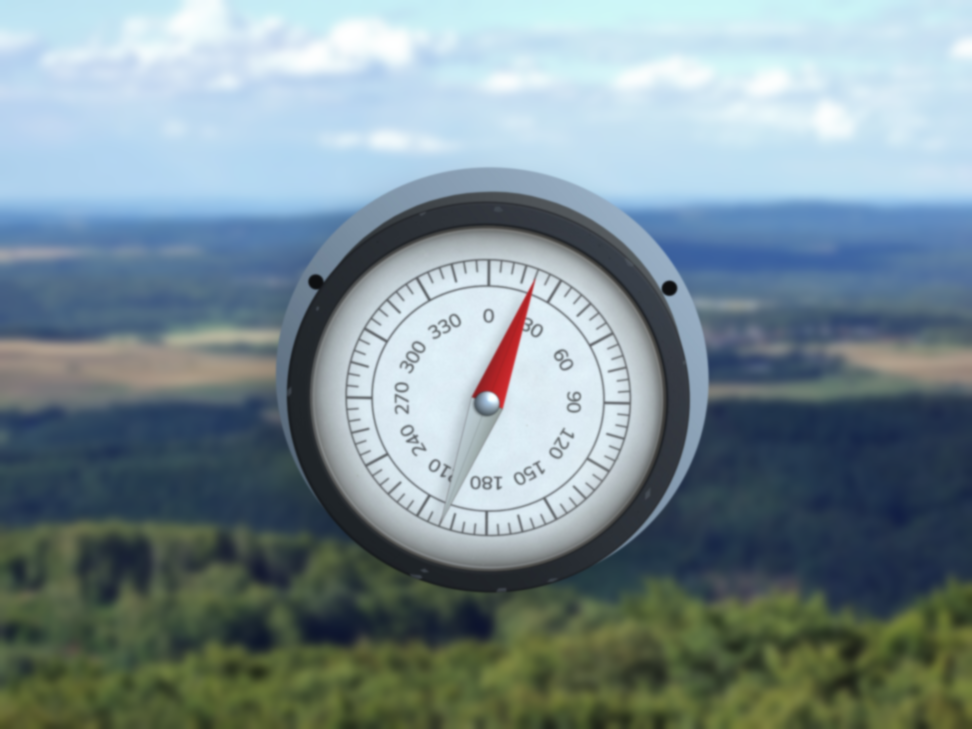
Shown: value=20 unit=°
